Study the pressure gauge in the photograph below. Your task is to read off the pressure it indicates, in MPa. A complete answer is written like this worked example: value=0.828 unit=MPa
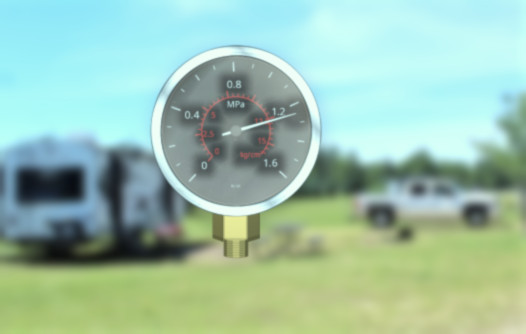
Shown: value=1.25 unit=MPa
